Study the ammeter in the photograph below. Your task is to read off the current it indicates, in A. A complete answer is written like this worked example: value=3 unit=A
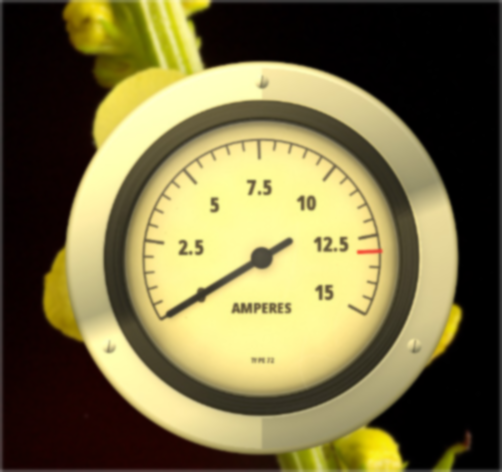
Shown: value=0 unit=A
